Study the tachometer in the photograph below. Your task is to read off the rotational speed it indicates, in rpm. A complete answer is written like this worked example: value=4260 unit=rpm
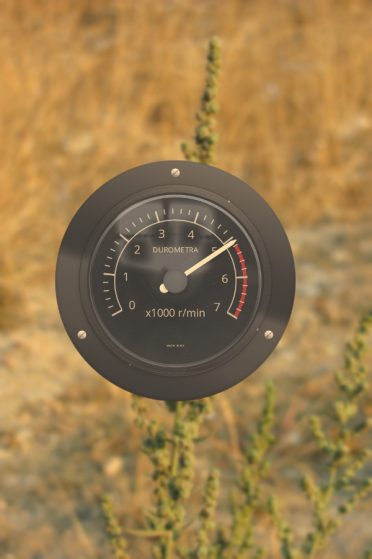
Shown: value=5100 unit=rpm
